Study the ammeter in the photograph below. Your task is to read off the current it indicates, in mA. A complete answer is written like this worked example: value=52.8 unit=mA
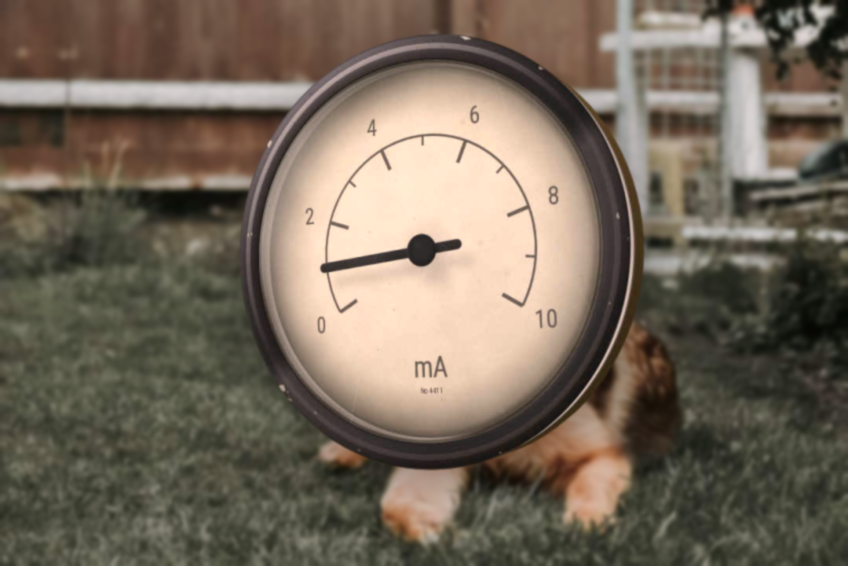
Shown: value=1 unit=mA
